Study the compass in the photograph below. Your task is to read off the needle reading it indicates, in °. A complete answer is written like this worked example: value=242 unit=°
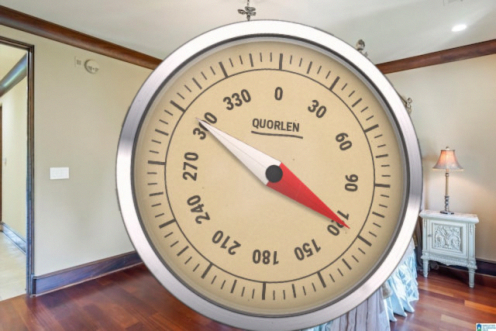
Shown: value=120 unit=°
